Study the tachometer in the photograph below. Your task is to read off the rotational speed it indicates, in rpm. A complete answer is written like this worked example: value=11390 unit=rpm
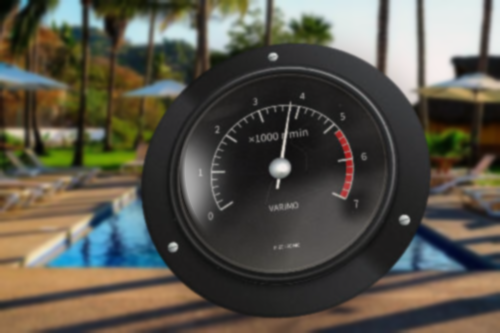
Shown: value=3800 unit=rpm
